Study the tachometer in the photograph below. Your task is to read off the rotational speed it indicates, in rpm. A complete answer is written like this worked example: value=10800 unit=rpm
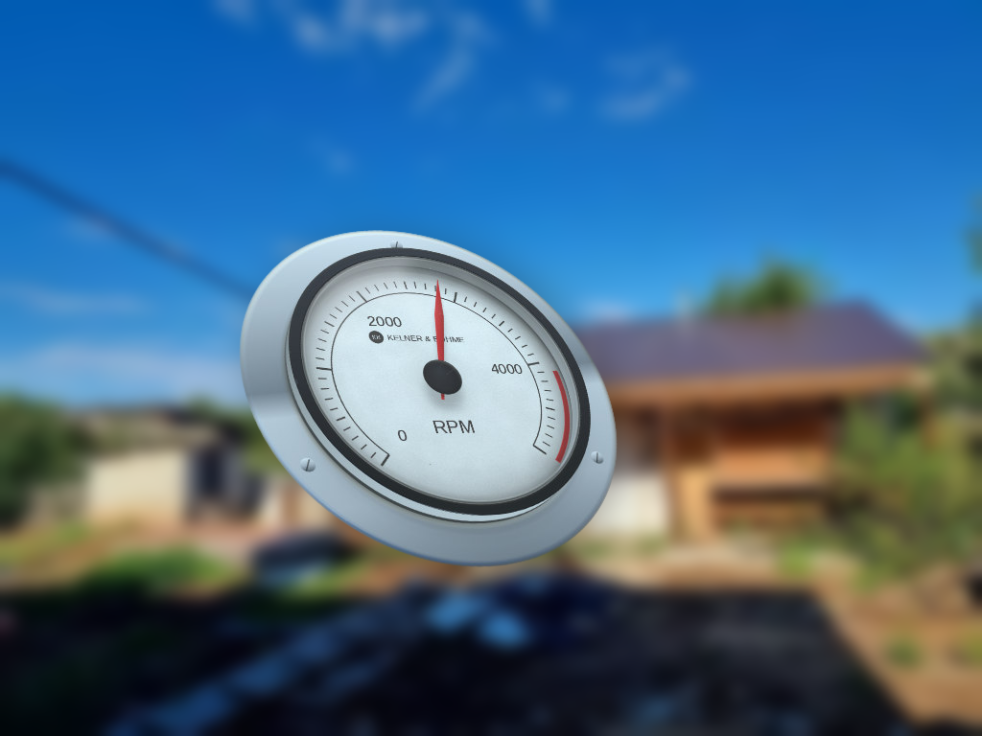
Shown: value=2800 unit=rpm
